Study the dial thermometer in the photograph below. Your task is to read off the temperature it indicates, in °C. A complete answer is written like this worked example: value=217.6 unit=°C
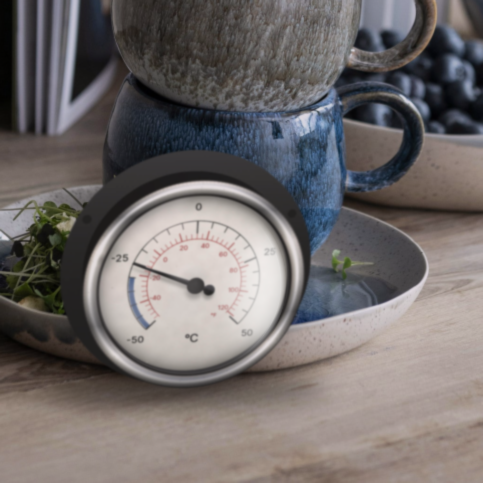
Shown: value=-25 unit=°C
